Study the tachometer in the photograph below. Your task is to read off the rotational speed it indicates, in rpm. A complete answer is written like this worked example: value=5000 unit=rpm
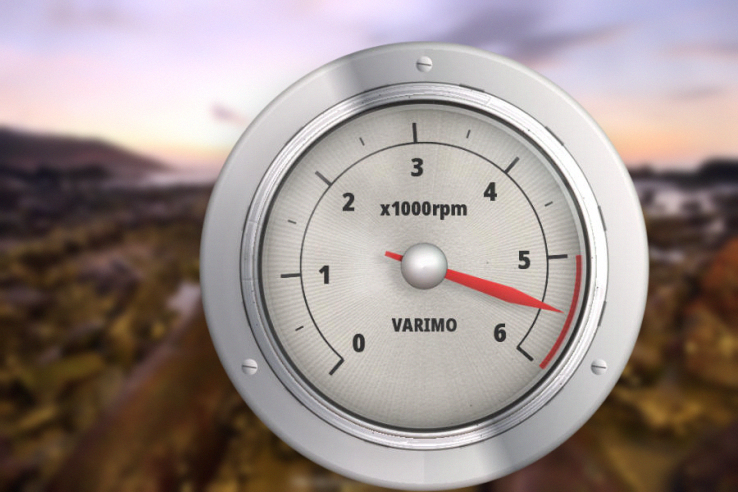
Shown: value=5500 unit=rpm
